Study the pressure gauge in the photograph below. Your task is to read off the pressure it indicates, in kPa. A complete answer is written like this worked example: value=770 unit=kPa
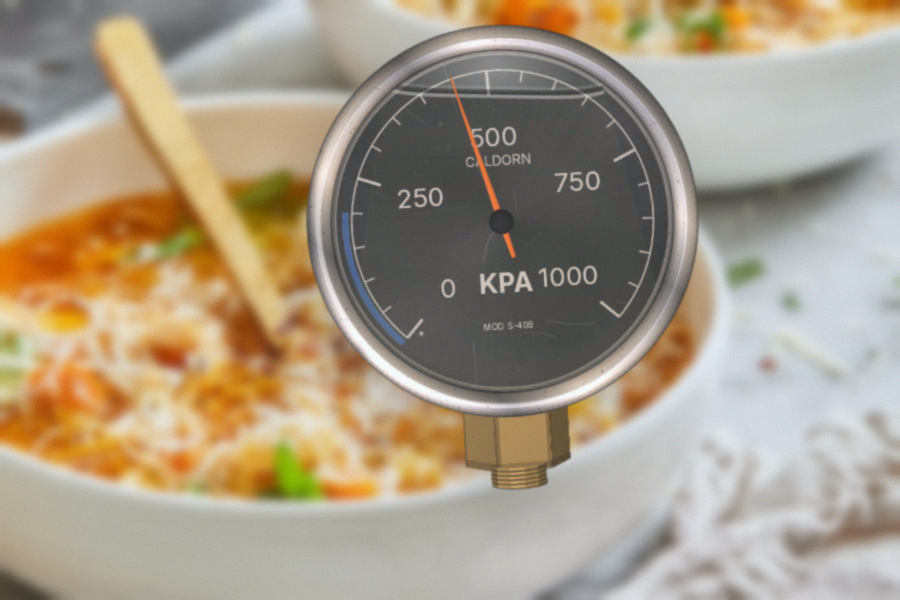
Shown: value=450 unit=kPa
